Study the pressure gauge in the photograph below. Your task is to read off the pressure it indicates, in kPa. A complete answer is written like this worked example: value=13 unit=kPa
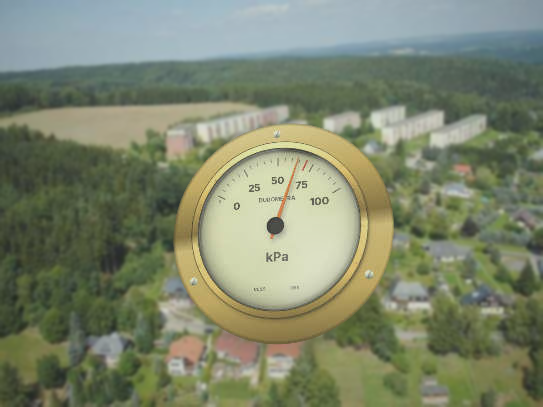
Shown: value=65 unit=kPa
